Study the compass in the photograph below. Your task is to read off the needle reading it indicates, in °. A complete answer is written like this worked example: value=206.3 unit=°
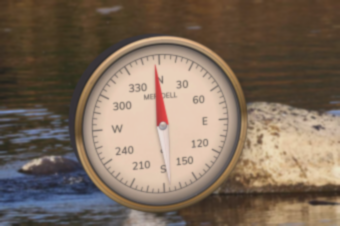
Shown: value=355 unit=°
